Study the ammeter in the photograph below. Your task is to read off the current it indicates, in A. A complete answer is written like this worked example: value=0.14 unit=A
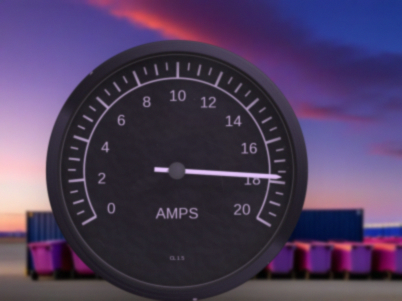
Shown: value=17.75 unit=A
